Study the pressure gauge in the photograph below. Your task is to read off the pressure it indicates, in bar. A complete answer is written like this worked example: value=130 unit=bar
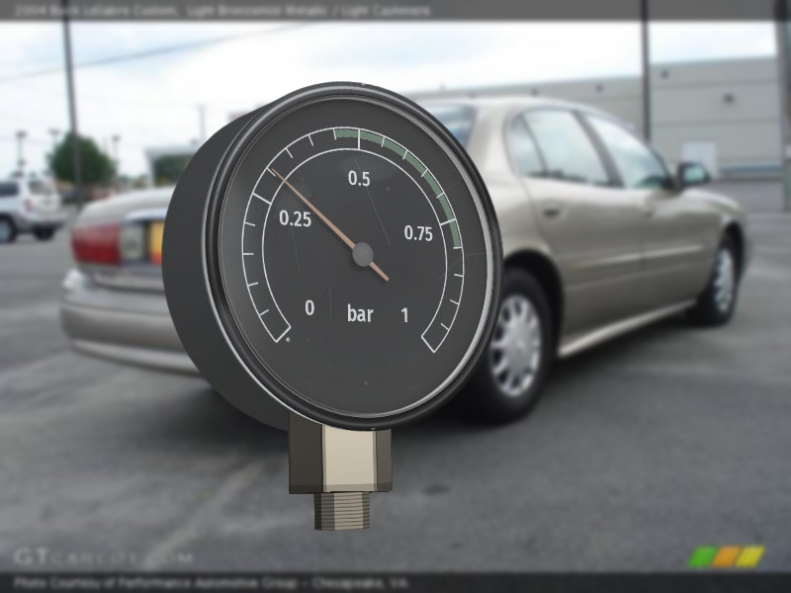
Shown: value=0.3 unit=bar
